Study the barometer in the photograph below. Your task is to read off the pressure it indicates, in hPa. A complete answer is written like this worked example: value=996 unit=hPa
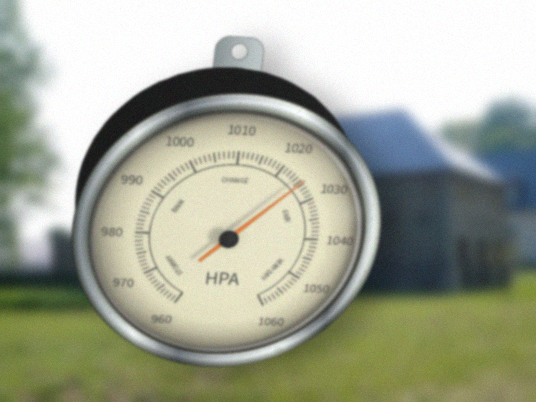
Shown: value=1025 unit=hPa
